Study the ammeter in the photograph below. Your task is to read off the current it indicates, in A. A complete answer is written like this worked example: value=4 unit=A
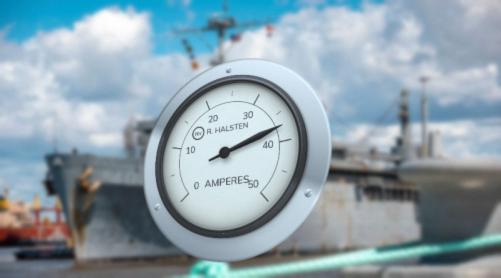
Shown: value=37.5 unit=A
